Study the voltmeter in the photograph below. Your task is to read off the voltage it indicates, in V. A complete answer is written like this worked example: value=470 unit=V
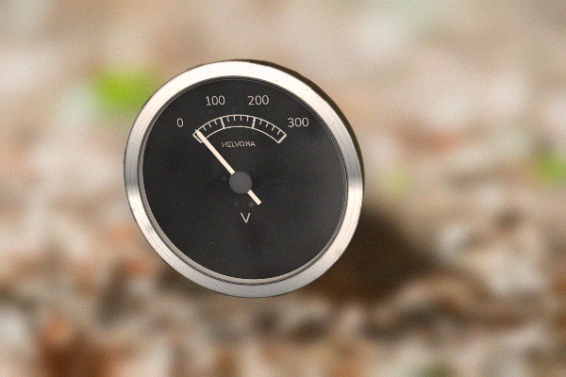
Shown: value=20 unit=V
